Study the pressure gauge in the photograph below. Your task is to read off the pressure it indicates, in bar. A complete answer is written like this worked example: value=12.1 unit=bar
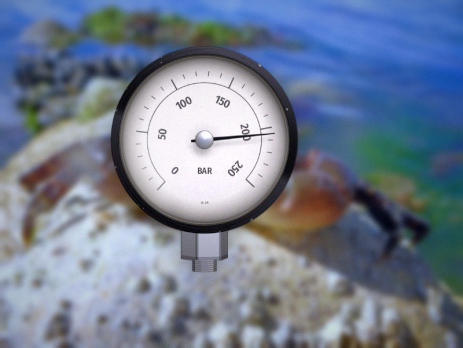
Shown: value=205 unit=bar
